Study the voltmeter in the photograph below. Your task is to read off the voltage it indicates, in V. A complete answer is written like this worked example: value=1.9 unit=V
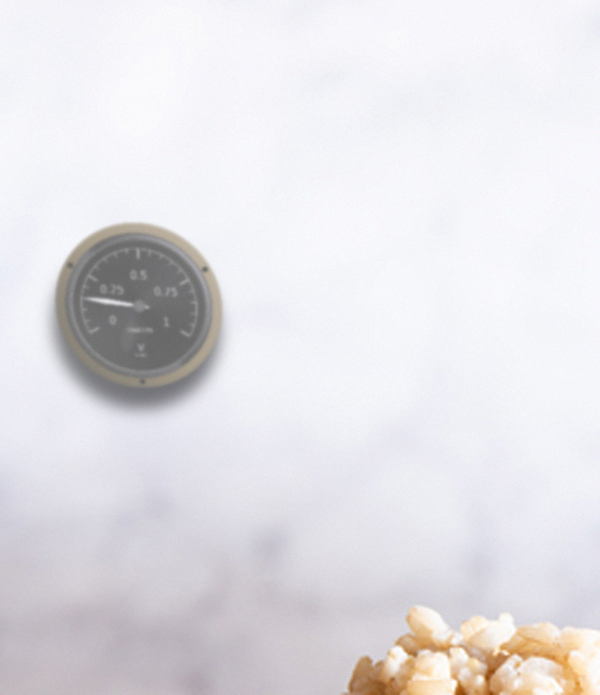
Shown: value=0.15 unit=V
